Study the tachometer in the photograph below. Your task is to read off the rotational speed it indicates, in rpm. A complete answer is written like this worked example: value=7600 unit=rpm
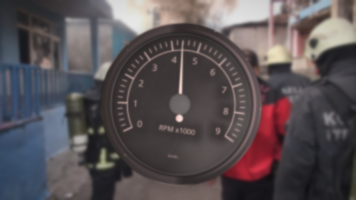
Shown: value=4400 unit=rpm
